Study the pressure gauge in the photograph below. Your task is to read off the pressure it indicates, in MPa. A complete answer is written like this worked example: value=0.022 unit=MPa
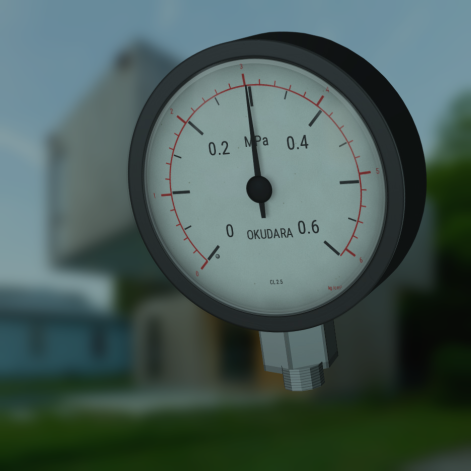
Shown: value=0.3 unit=MPa
